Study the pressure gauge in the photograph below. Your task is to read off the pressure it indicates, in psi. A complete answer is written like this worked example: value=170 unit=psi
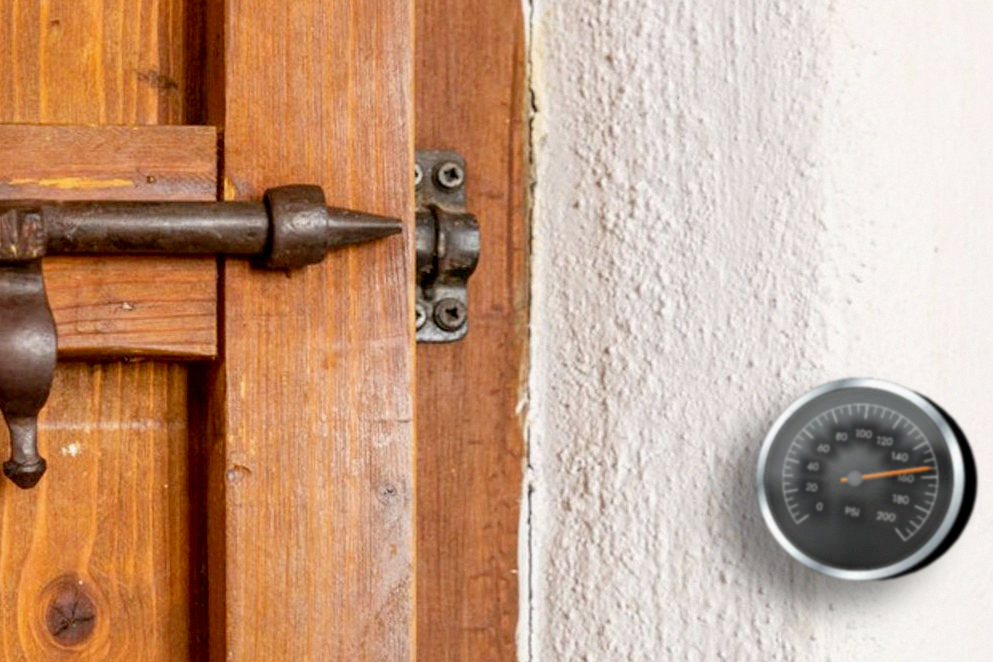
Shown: value=155 unit=psi
